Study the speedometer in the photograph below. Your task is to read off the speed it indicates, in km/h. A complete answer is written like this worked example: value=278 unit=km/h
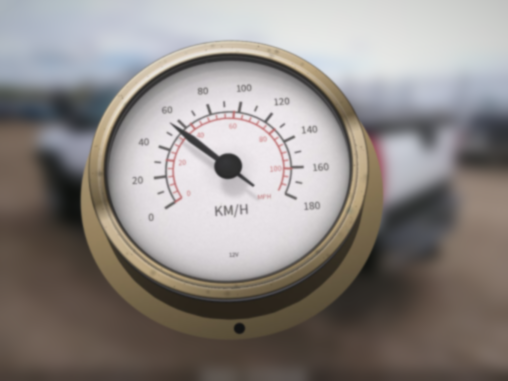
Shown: value=55 unit=km/h
